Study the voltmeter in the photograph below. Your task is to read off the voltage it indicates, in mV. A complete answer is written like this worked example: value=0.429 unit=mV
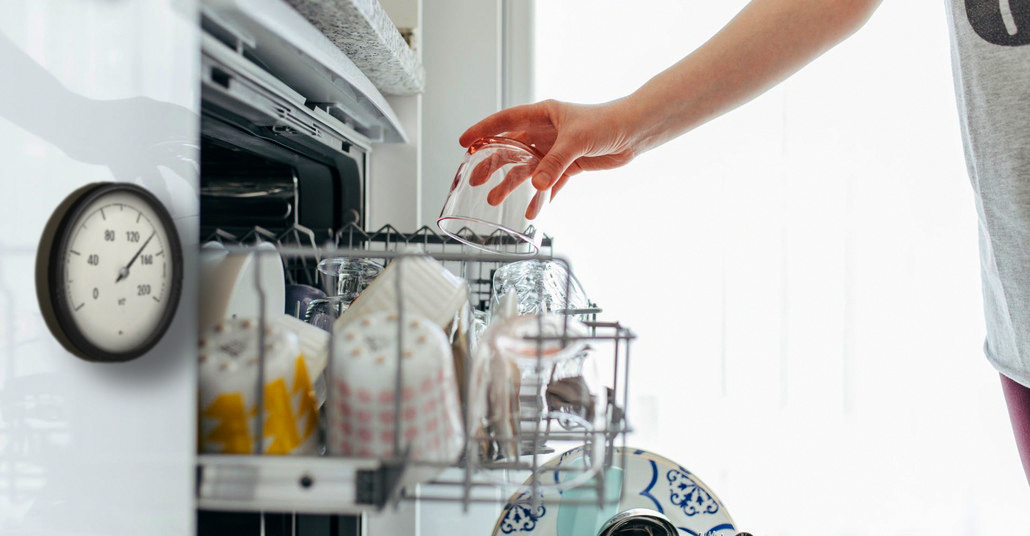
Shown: value=140 unit=mV
